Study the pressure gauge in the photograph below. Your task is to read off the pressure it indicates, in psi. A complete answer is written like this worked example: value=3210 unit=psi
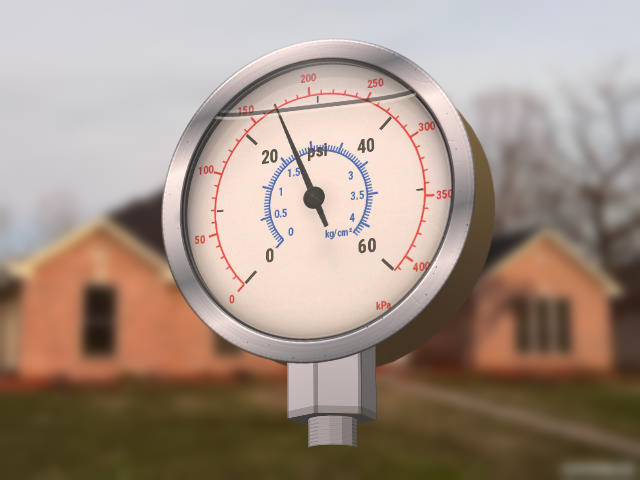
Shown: value=25 unit=psi
